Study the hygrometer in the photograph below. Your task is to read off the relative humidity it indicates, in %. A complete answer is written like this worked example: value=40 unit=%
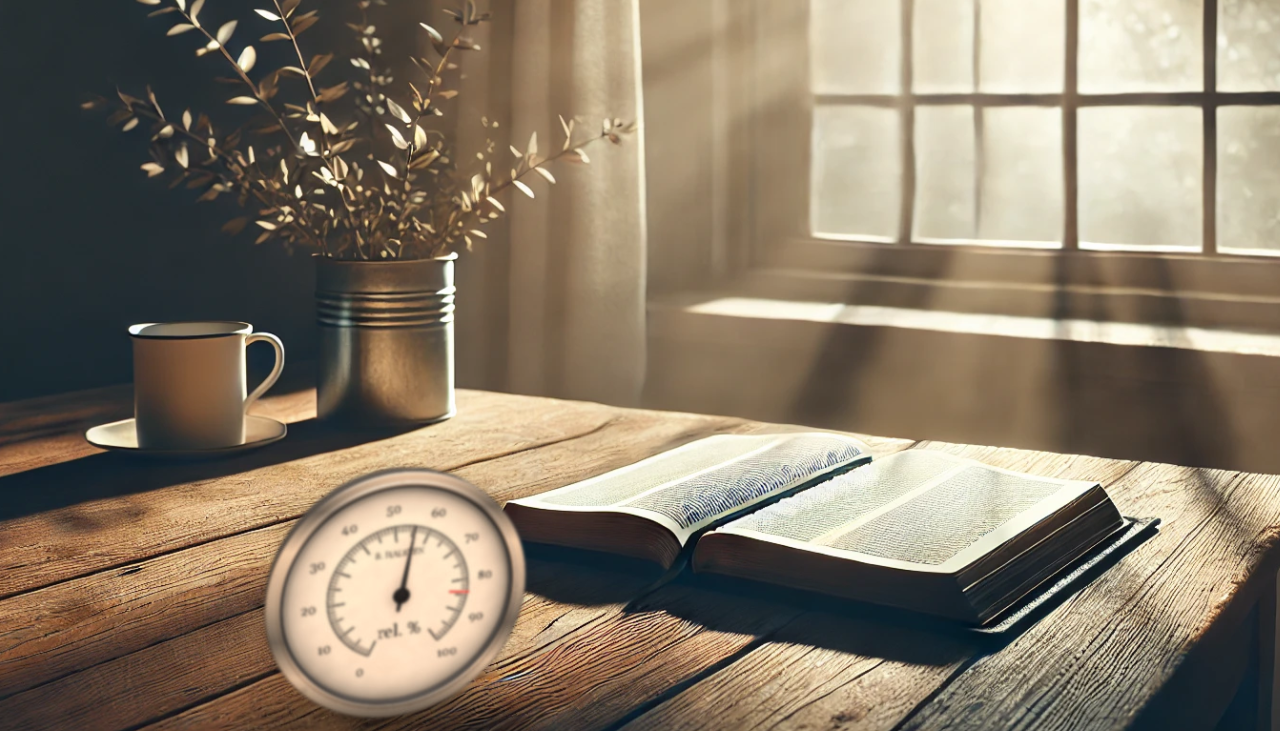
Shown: value=55 unit=%
